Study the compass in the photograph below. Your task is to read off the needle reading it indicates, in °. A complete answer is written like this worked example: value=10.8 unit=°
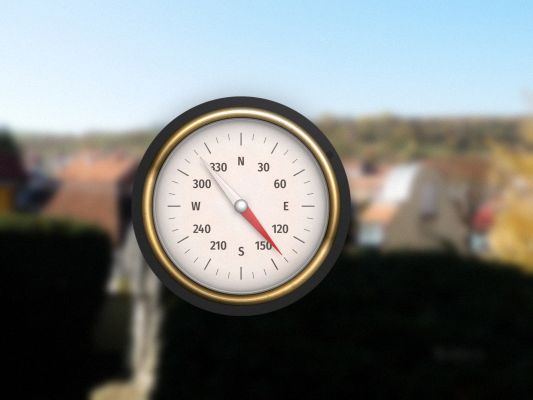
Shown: value=140 unit=°
